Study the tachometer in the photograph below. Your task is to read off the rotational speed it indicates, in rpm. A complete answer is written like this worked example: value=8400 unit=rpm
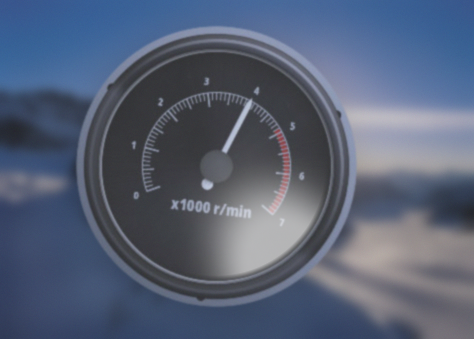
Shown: value=4000 unit=rpm
